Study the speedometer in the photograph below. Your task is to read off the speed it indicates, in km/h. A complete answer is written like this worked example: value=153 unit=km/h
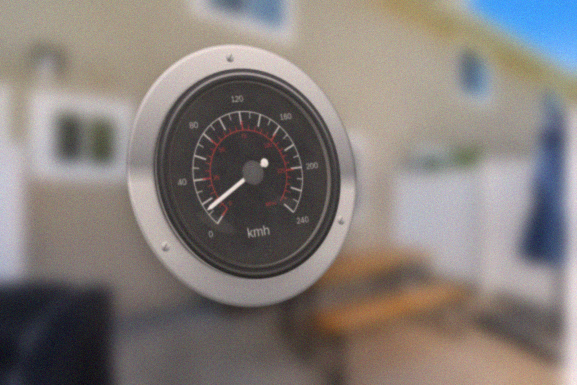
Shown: value=15 unit=km/h
